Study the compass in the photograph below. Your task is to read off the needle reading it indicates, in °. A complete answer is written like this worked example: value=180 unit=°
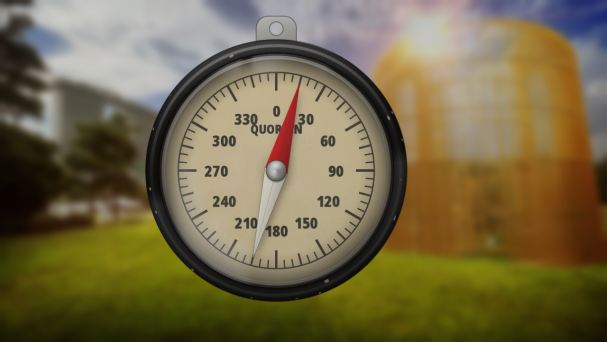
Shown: value=15 unit=°
